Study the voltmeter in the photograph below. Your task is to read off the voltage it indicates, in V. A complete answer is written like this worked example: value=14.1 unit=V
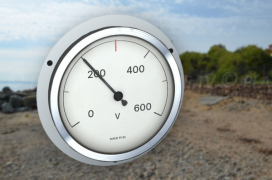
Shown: value=200 unit=V
